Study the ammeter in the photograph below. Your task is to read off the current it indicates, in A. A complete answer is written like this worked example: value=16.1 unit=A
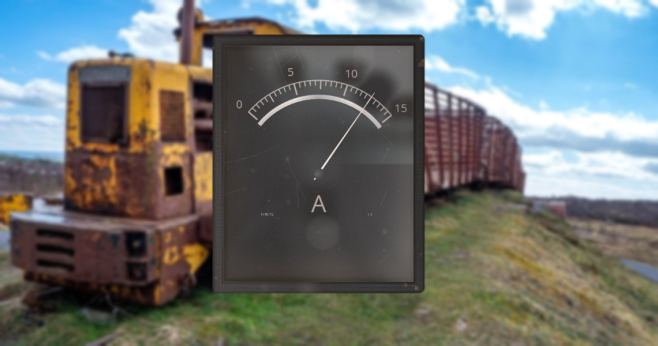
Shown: value=12.5 unit=A
